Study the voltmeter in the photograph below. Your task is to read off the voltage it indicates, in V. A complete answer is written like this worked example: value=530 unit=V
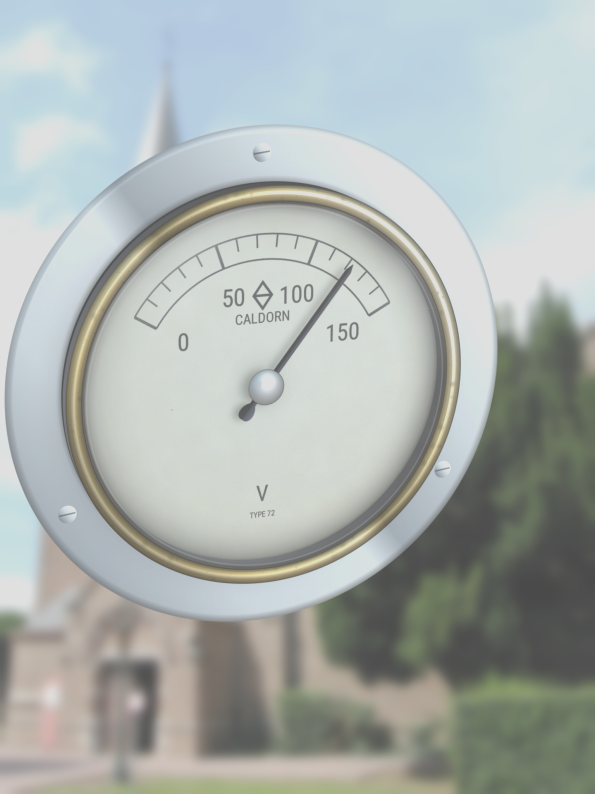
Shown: value=120 unit=V
